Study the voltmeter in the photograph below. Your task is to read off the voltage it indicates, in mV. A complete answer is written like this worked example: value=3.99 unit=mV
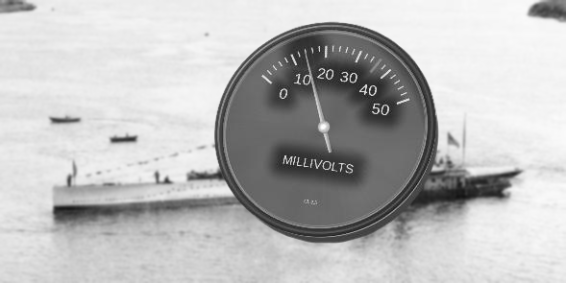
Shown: value=14 unit=mV
